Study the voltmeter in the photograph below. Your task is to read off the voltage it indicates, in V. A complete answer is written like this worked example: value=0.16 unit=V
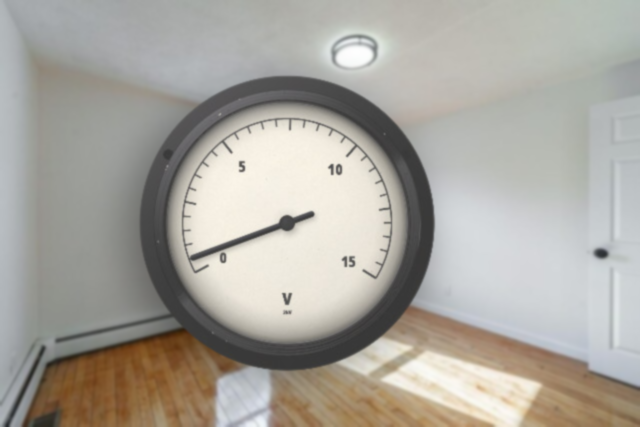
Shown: value=0.5 unit=V
